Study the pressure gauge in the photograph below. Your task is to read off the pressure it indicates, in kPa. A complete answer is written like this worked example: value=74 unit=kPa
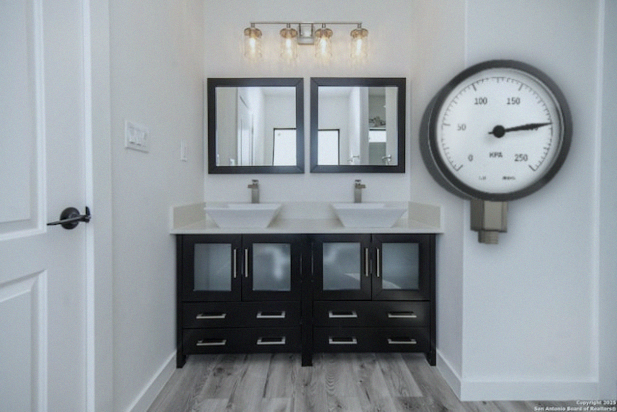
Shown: value=200 unit=kPa
